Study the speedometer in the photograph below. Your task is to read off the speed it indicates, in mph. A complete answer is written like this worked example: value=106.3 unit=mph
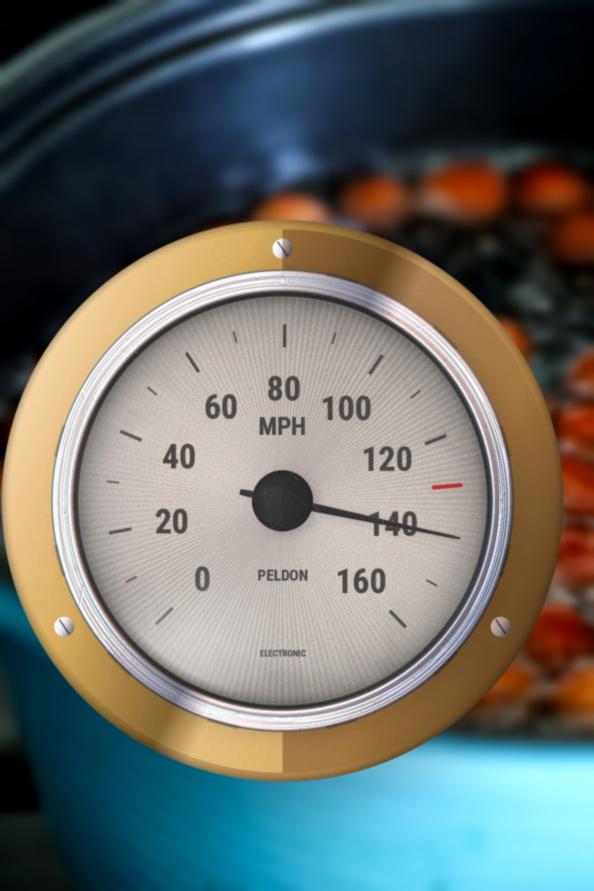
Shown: value=140 unit=mph
